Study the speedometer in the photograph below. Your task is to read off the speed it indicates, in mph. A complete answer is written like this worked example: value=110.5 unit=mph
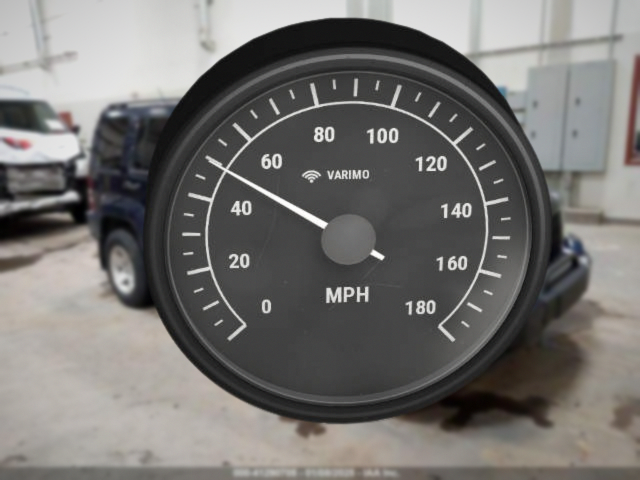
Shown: value=50 unit=mph
